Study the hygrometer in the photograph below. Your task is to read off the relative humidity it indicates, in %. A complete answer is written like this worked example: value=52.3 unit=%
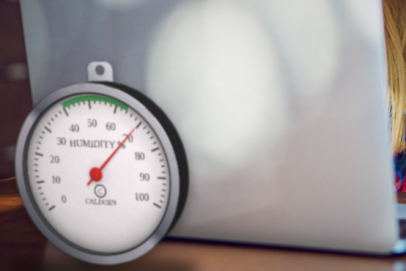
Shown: value=70 unit=%
